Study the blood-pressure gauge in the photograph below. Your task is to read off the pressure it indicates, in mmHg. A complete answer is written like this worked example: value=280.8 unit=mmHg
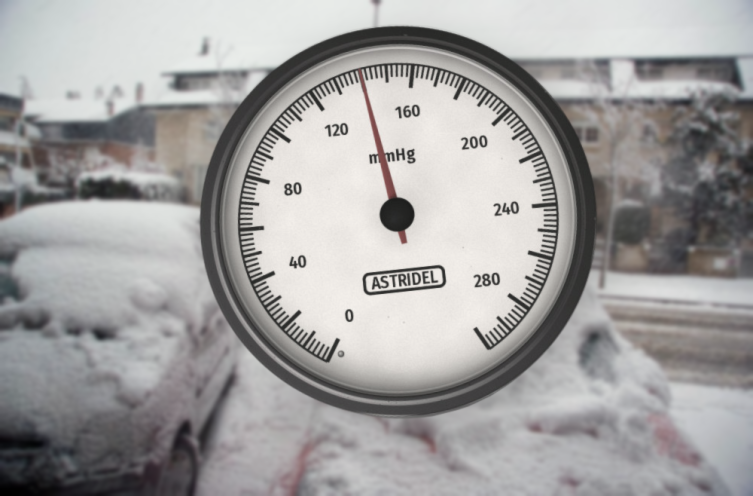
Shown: value=140 unit=mmHg
